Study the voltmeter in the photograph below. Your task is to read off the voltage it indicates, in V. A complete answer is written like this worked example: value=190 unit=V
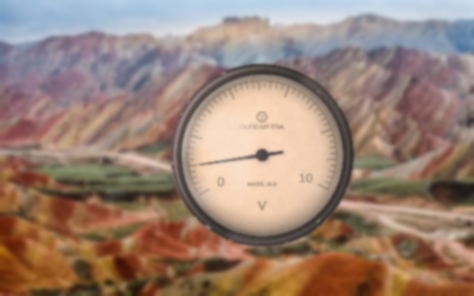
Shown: value=1 unit=V
